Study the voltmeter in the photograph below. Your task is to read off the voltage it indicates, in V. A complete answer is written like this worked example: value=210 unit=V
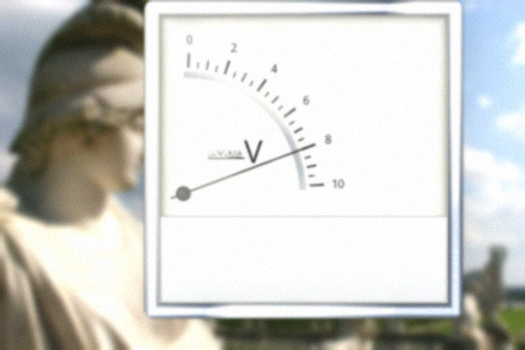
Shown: value=8 unit=V
